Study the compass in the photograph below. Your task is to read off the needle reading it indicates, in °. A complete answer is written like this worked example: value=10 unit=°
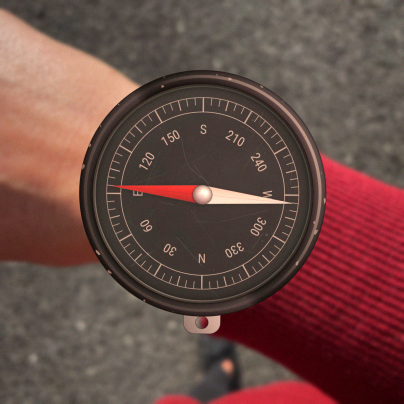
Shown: value=95 unit=°
